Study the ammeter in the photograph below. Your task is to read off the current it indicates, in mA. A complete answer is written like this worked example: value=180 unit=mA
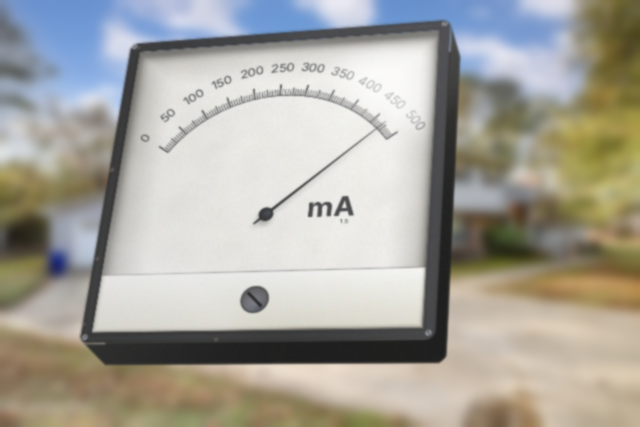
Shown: value=475 unit=mA
